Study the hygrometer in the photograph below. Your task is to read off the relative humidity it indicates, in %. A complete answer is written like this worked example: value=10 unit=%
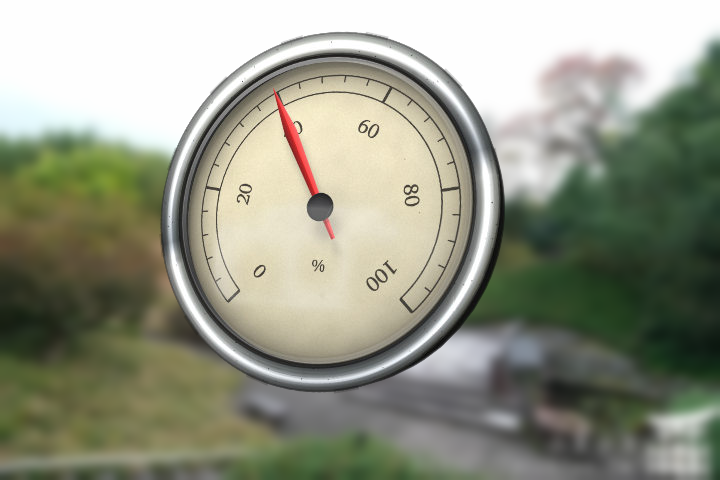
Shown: value=40 unit=%
